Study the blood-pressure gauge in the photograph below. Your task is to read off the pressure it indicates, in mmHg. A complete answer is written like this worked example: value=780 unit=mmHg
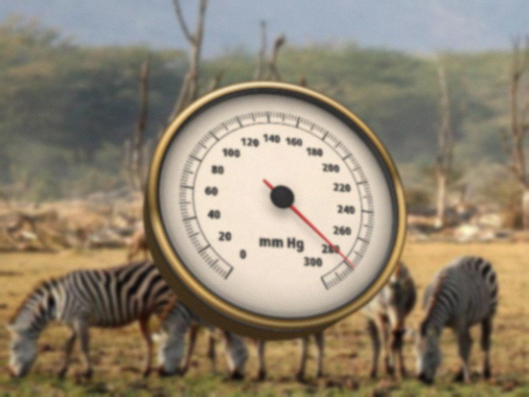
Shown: value=280 unit=mmHg
